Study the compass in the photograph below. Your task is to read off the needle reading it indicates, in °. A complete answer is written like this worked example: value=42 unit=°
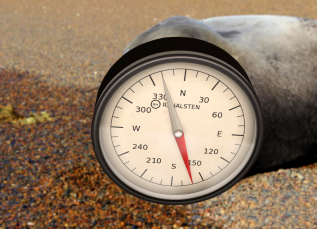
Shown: value=160 unit=°
